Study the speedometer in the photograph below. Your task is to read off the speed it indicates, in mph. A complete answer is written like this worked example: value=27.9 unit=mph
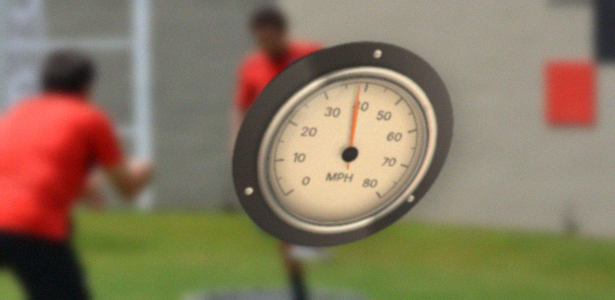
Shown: value=37.5 unit=mph
